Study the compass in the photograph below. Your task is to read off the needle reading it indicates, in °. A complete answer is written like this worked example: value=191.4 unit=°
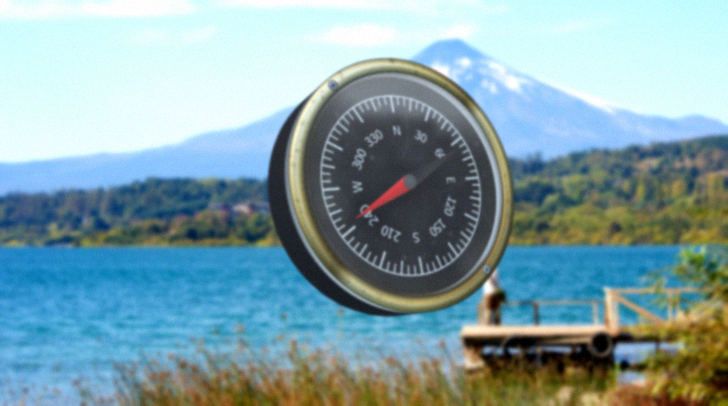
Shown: value=245 unit=°
